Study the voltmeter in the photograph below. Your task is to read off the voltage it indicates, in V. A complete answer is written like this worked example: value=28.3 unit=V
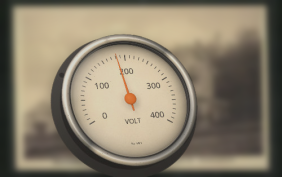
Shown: value=180 unit=V
